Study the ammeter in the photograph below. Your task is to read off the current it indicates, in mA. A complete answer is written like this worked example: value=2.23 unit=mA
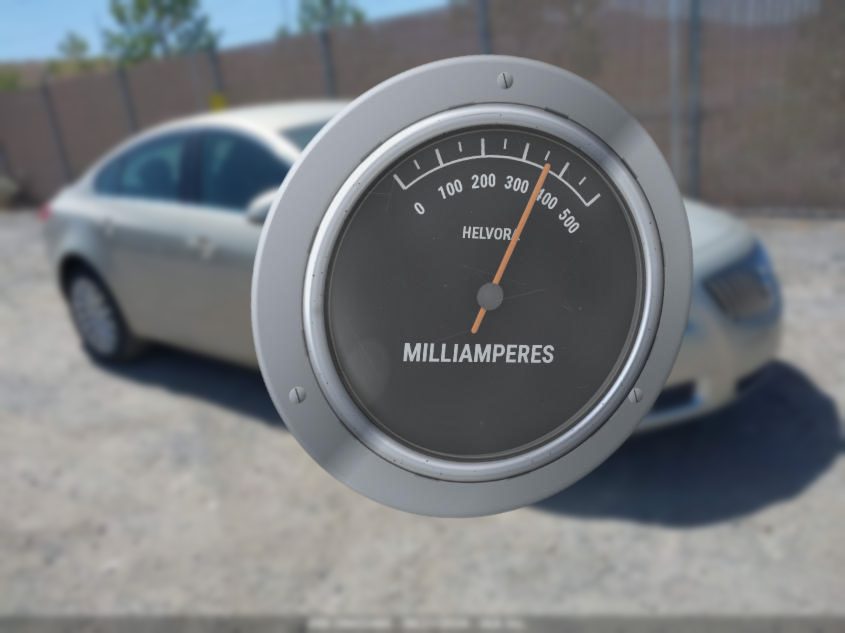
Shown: value=350 unit=mA
